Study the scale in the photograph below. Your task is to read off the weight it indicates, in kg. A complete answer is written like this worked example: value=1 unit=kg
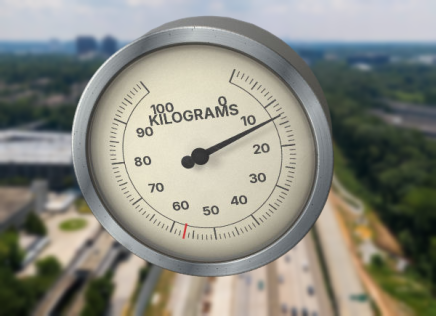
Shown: value=13 unit=kg
